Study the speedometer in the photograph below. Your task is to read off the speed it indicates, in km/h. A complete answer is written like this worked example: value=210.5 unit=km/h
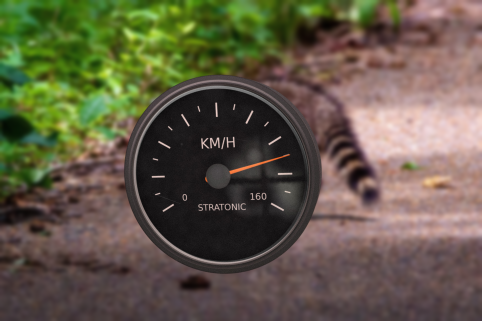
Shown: value=130 unit=km/h
